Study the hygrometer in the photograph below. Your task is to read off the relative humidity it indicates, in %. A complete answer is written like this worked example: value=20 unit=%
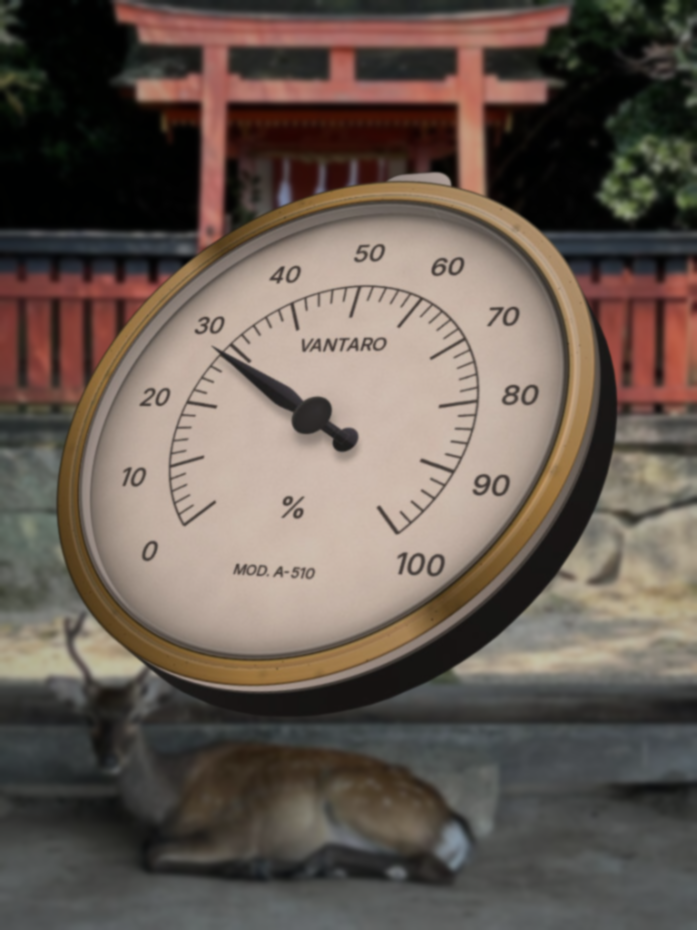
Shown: value=28 unit=%
